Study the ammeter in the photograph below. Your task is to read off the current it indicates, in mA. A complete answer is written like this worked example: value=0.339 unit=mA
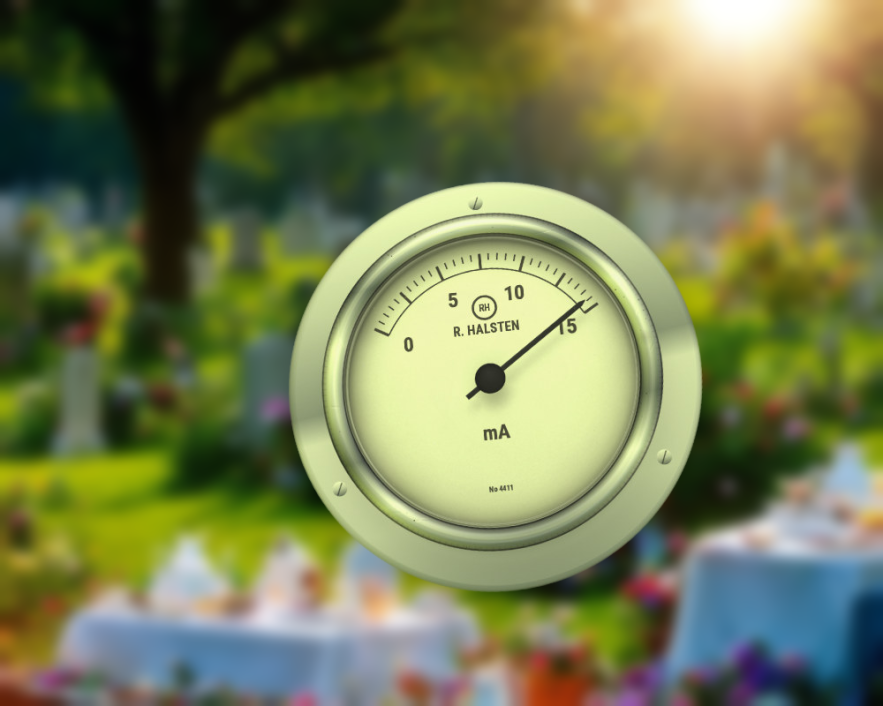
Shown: value=14.5 unit=mA
